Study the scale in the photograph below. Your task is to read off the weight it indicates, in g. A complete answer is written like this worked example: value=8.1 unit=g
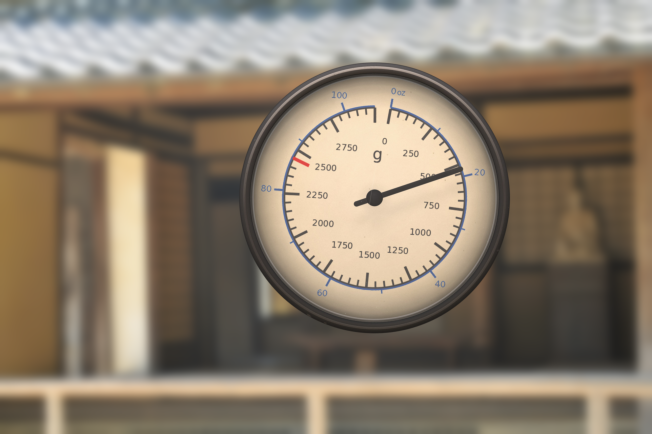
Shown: value=525 unit=g
